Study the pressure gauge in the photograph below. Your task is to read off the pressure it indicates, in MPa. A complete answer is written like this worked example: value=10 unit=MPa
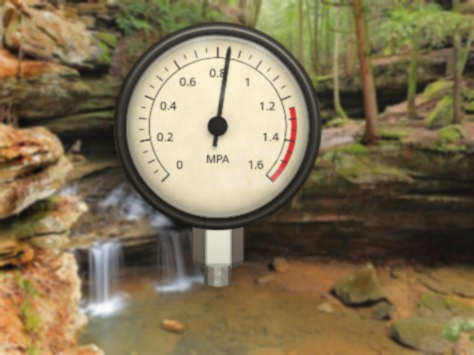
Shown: value=0.85 unit=MPa
